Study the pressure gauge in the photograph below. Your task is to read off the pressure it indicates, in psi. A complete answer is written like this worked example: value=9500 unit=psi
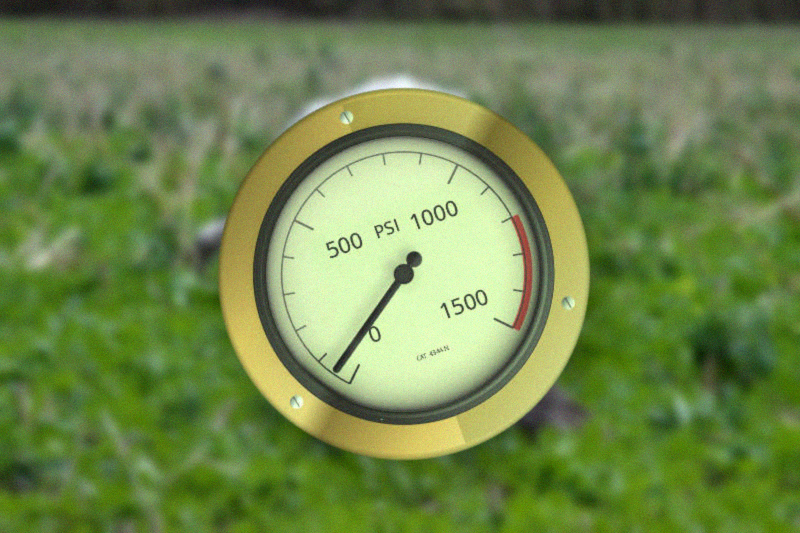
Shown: value=50 unit=psi
